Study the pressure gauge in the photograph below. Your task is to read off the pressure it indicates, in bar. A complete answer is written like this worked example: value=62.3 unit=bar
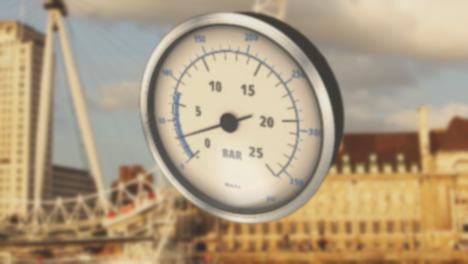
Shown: value=2 unit=bar
